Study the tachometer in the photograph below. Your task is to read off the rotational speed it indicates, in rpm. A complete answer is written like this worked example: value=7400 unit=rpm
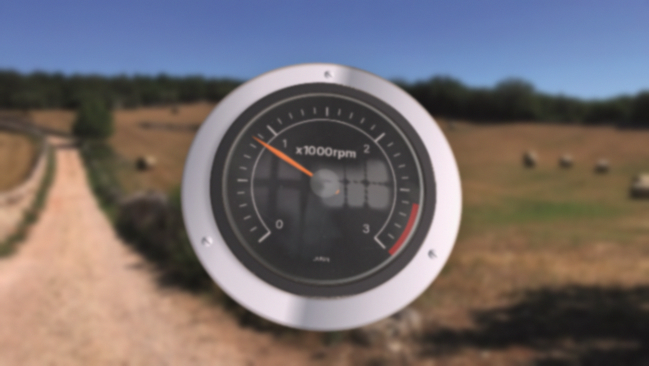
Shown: value=850 unit=rpm
